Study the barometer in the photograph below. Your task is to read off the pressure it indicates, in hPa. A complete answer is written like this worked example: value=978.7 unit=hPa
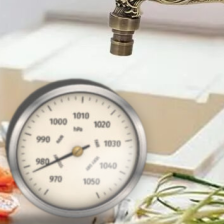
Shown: value=978 unit=hPa
